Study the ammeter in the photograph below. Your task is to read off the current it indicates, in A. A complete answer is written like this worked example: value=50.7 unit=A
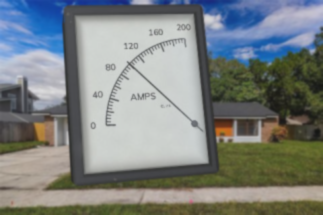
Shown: value=100 unit=A
